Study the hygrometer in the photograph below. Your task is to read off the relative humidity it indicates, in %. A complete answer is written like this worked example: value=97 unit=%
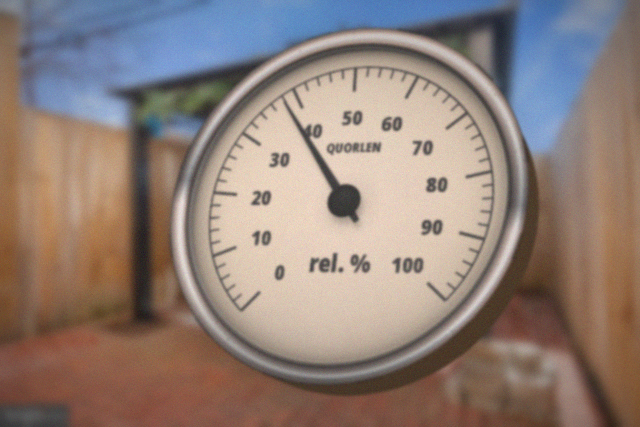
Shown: value=38 unit=%
